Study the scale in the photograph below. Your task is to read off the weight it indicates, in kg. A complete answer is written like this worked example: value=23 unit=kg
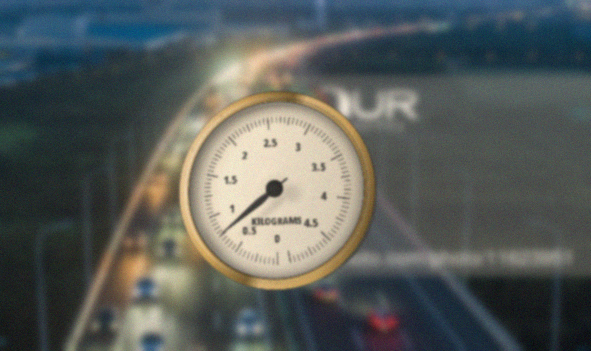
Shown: value=0.75 unit=kg
